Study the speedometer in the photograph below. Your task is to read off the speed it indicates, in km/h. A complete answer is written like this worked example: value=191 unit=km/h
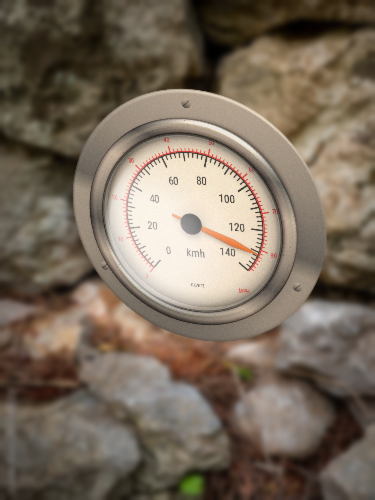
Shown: value=130 unit=km/h
